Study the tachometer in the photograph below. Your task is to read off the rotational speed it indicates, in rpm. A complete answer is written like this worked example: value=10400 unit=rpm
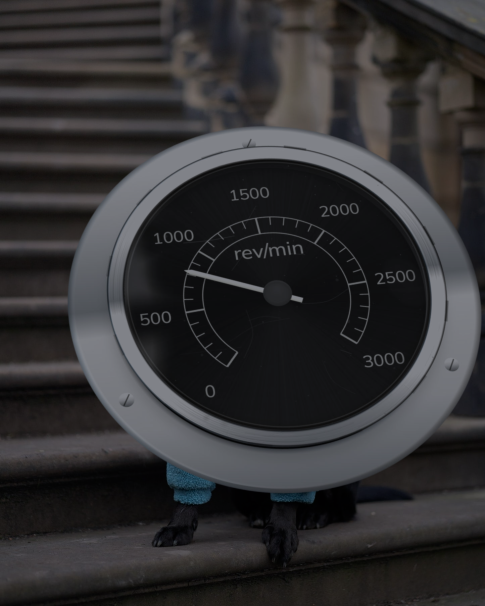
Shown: value=800 unit=rpm
